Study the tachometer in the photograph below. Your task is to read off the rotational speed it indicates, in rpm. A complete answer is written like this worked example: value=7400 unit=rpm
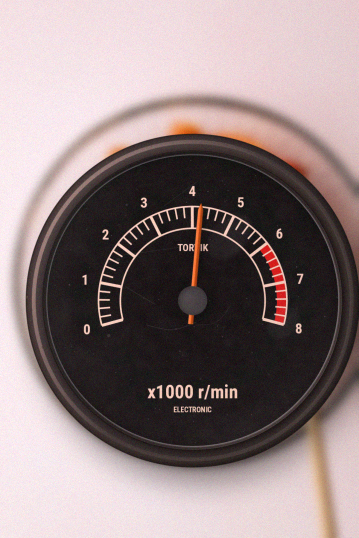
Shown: value=4200 unit=rpm
